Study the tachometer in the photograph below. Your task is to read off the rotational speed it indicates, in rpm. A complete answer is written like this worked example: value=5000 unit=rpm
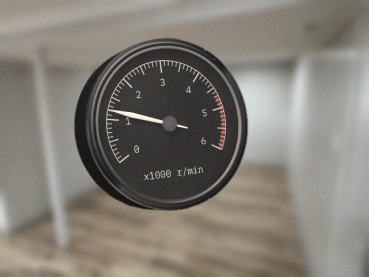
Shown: value=1200 unit=rpm
